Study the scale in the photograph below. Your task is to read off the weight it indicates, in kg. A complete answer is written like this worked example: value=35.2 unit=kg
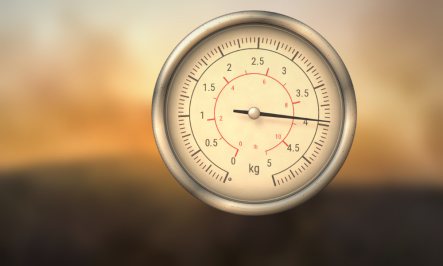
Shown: value=3.95 unit=kg
